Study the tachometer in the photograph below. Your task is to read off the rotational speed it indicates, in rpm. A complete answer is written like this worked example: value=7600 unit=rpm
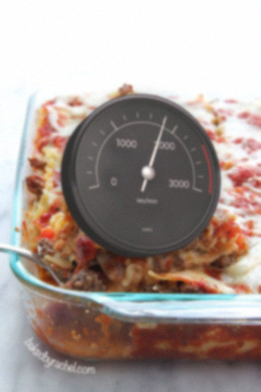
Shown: value=1800 unit=rpm
